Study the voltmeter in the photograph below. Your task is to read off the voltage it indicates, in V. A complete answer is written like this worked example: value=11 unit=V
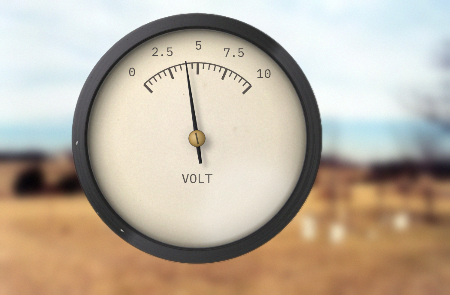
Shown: value=4 unit=V
